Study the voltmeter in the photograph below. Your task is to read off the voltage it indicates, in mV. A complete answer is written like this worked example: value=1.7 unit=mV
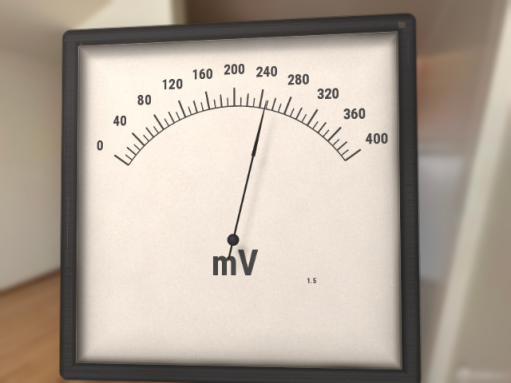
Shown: value=250 unit=mV
